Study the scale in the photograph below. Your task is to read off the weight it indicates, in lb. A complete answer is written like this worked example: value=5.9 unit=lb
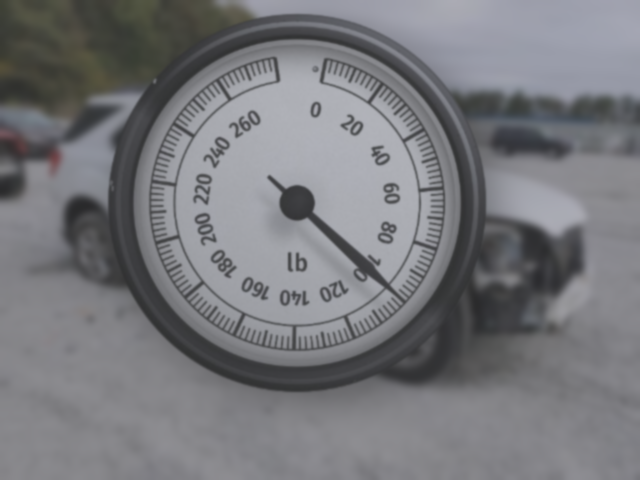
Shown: value=100 unit=lb
